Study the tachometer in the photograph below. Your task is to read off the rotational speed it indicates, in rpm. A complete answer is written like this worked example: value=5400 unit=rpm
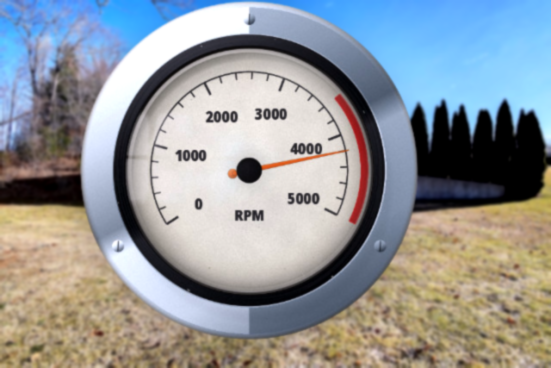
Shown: value=4200 unit=rpm
